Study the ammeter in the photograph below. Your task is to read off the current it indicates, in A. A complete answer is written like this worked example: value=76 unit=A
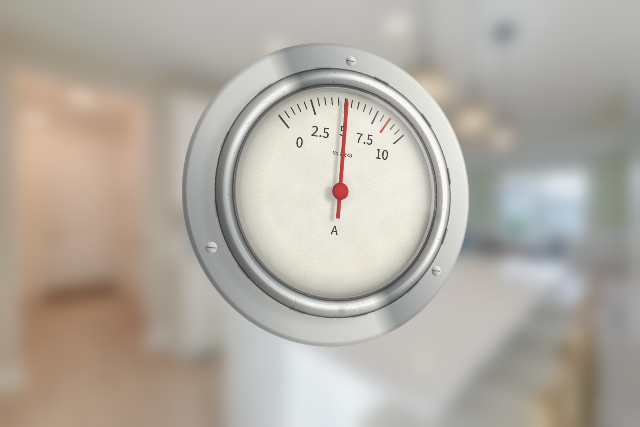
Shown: value=5 unit=A
